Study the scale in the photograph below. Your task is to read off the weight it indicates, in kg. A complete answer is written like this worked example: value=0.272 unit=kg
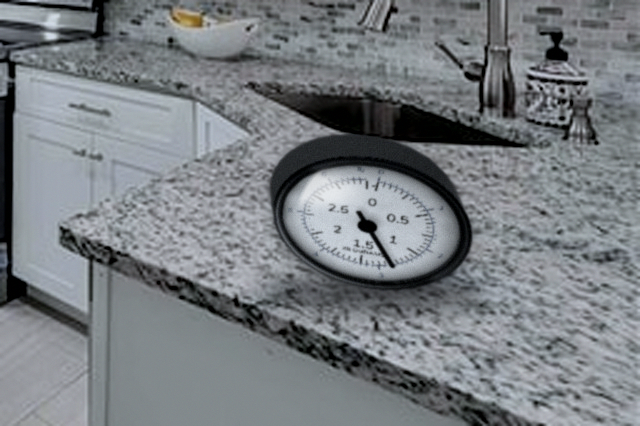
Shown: value=1.25 unit=kg
